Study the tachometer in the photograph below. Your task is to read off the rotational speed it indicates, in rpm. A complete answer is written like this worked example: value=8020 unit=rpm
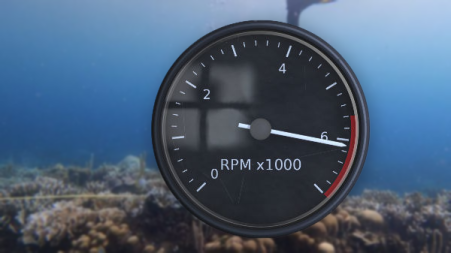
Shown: value=6100 unit=rpm
